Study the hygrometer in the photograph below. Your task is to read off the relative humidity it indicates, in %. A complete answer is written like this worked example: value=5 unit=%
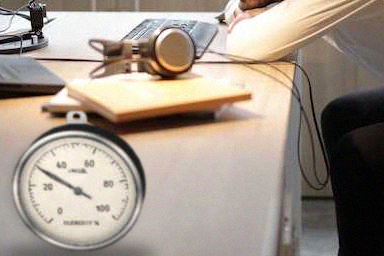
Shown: value=30 unit=%
